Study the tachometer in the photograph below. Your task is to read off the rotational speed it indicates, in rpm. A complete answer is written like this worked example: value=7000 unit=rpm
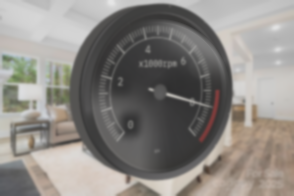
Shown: value=8000 unit=rpm
